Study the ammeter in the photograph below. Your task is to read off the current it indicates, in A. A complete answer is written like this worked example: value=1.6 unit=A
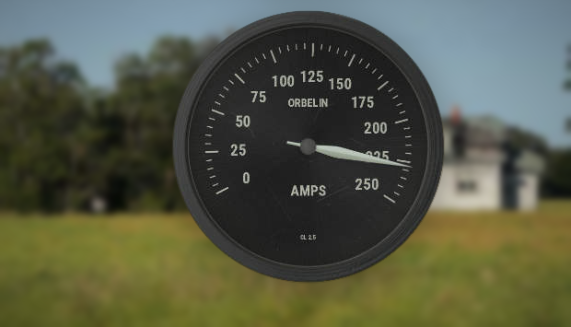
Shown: value=227.5 unit=A
